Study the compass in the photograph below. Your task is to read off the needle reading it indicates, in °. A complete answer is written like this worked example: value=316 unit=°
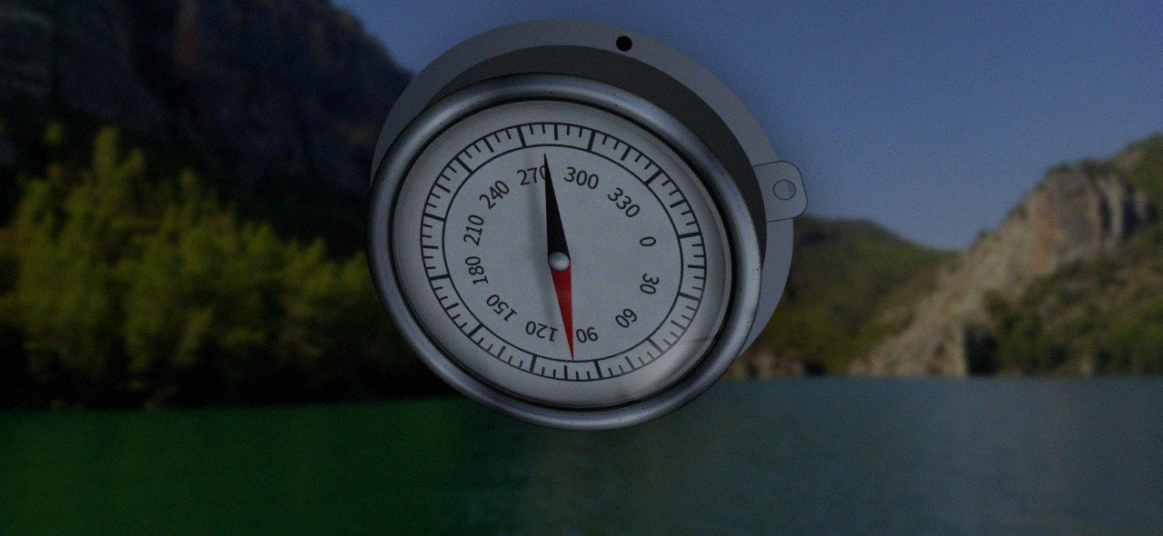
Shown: value=100 unit=°
